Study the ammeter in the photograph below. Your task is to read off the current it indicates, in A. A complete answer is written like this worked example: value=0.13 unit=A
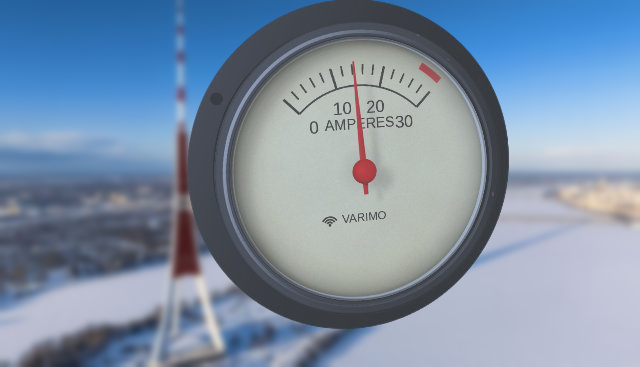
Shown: value=14 unit=A
